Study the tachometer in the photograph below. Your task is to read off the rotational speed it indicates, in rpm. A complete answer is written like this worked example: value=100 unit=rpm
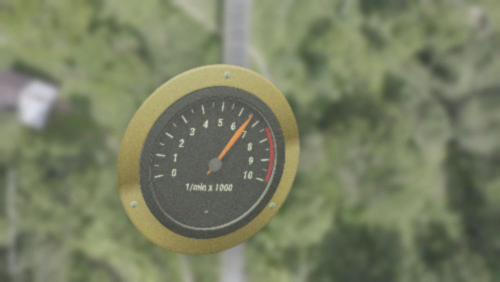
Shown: value=6500 unit=rpm
